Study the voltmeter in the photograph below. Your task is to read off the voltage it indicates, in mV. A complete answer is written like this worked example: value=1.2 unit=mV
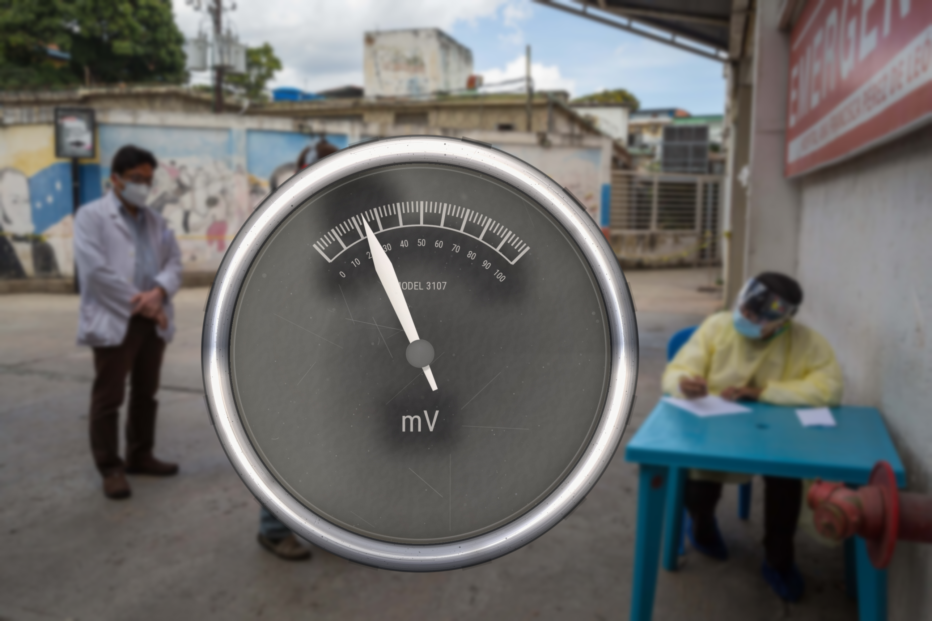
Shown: value=24 unit=mV
